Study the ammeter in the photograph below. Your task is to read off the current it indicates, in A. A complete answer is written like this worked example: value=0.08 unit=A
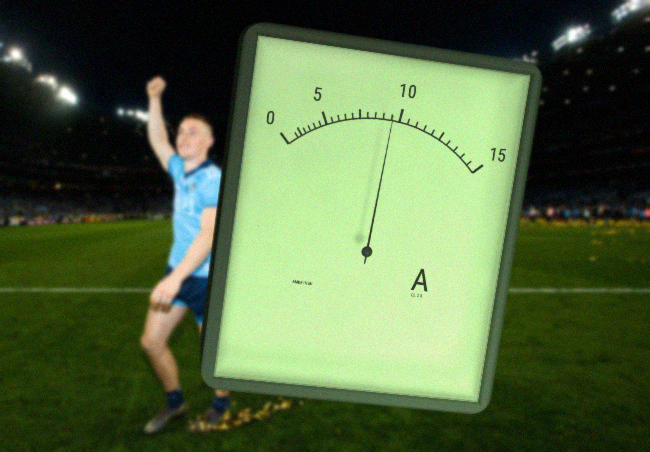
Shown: value=9.5 unit=A
